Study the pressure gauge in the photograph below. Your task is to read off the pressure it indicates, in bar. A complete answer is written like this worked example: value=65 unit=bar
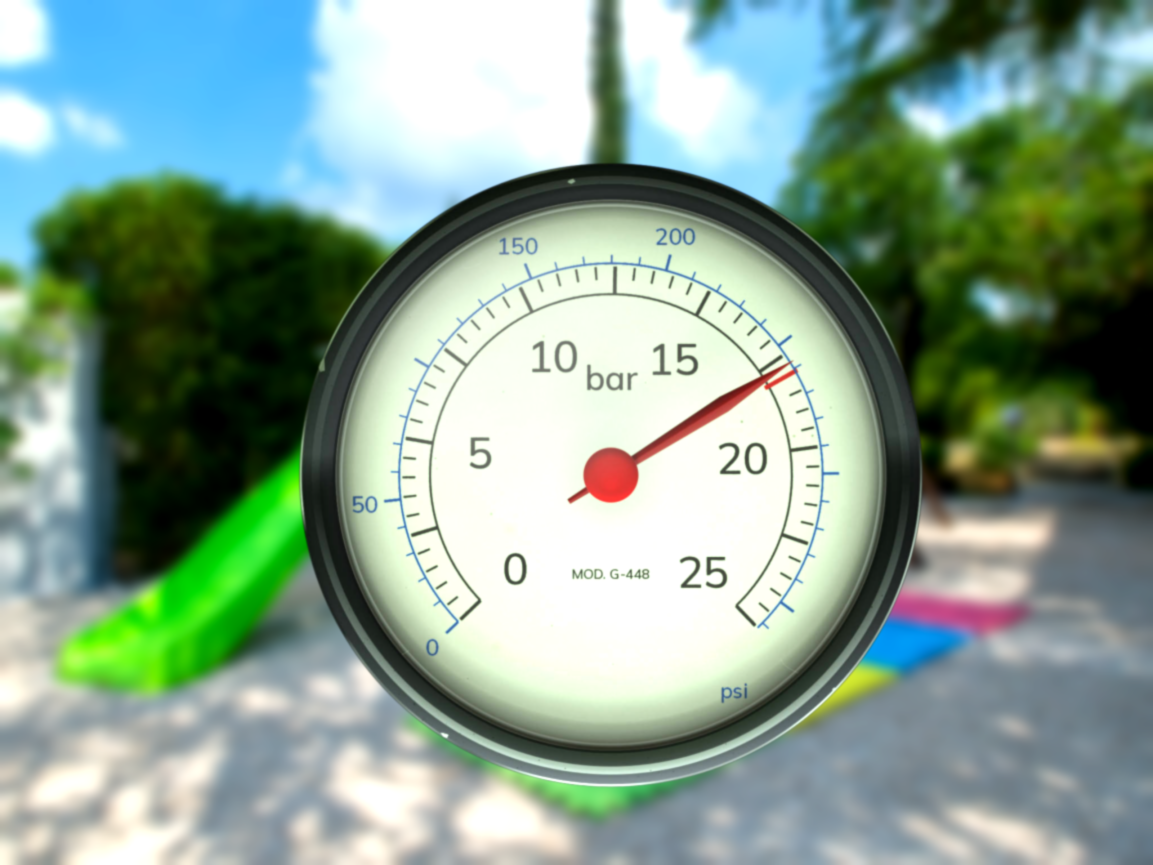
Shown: value=17.75 unit=bar
